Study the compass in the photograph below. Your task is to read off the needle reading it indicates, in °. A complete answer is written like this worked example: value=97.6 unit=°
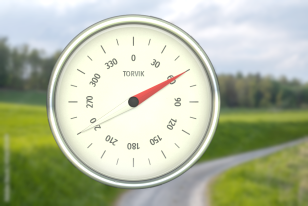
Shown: value=60 unit=°
